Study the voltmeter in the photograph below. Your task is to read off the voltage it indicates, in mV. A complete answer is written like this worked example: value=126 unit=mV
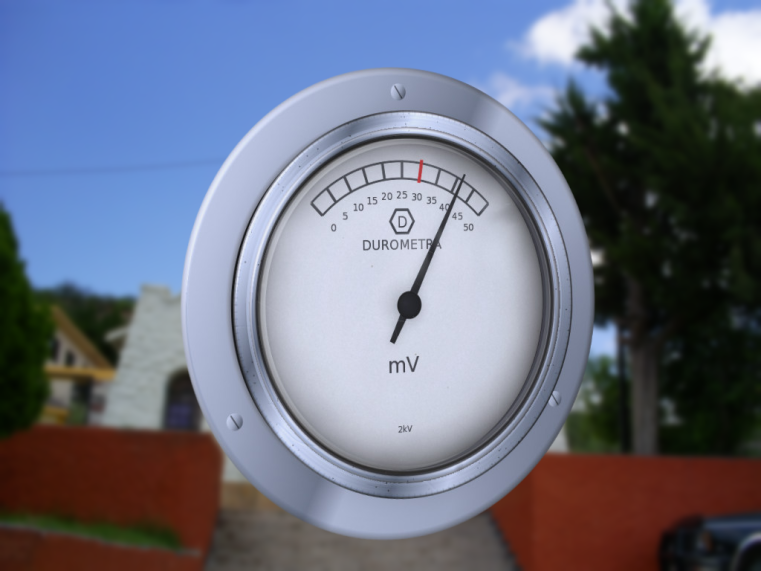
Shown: value=40 unit=mV
